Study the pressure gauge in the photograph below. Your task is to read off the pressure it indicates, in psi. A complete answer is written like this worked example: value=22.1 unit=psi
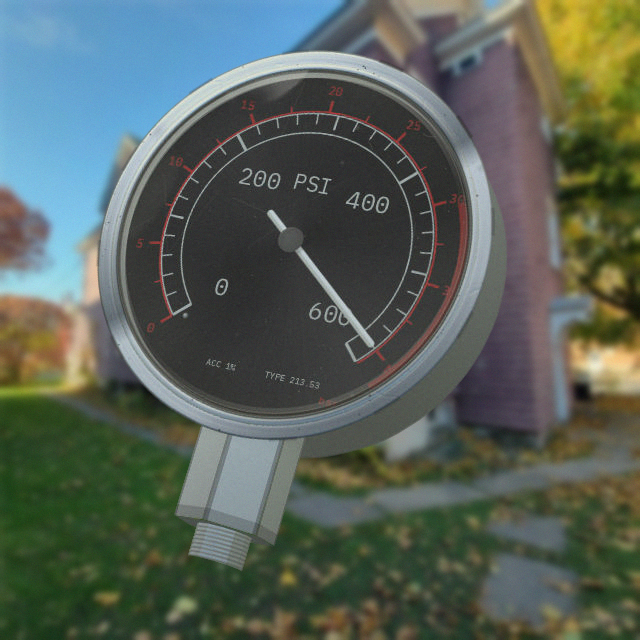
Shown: value=580 unit=psi
